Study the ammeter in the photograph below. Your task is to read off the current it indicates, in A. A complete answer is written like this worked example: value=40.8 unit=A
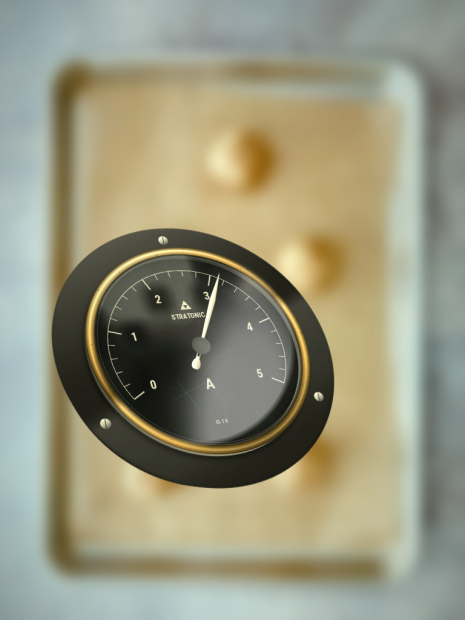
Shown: value=3.1 unit=A
